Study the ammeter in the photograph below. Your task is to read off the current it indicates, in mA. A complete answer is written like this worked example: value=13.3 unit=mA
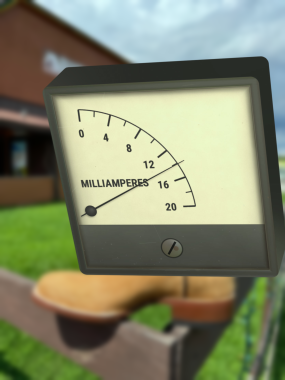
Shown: value=14 unit=mA
